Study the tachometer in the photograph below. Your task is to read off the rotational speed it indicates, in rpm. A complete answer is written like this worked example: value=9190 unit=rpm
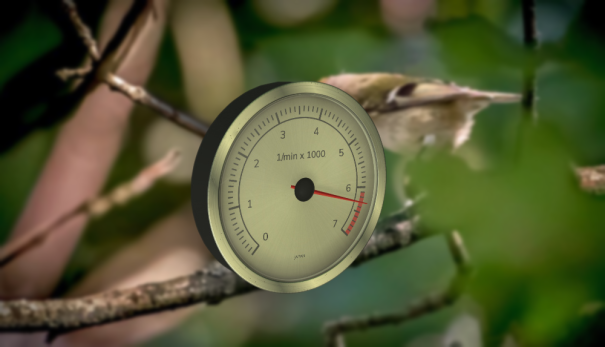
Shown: value=6300 unit=rpm
